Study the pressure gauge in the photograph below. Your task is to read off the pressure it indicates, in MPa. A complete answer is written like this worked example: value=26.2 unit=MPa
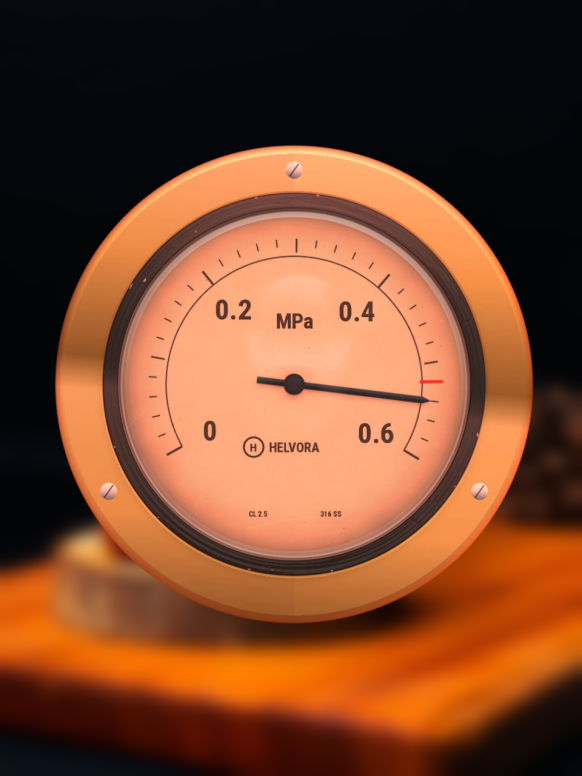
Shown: value=0.54 unit=MPa
